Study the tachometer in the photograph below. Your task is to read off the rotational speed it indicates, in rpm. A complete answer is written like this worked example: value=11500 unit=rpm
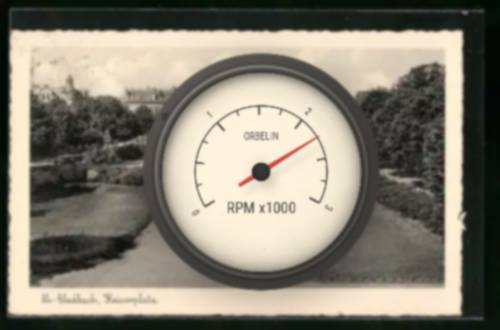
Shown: value=2250 unit=rpm
